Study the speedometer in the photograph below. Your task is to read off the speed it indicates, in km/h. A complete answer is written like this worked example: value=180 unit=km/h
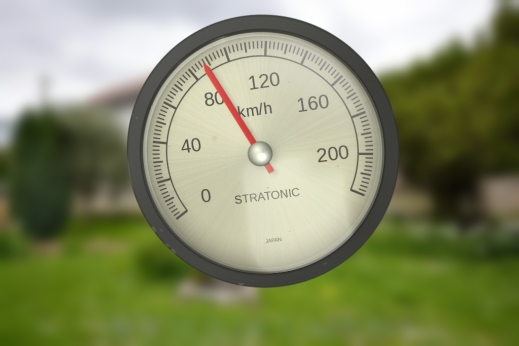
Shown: value=88 unit=km/h
